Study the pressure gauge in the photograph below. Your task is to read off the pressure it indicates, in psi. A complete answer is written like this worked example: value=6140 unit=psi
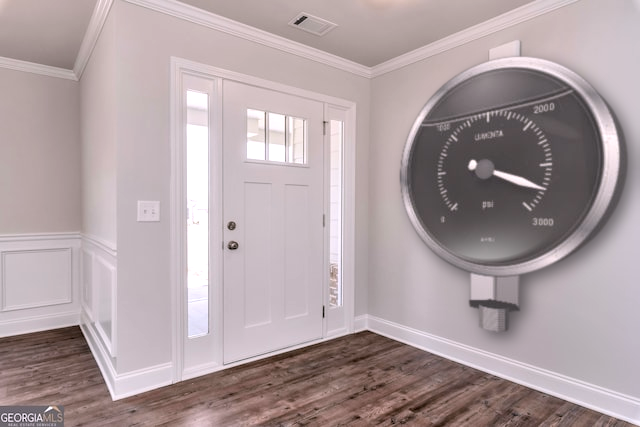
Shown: value=2750 unit=psi
